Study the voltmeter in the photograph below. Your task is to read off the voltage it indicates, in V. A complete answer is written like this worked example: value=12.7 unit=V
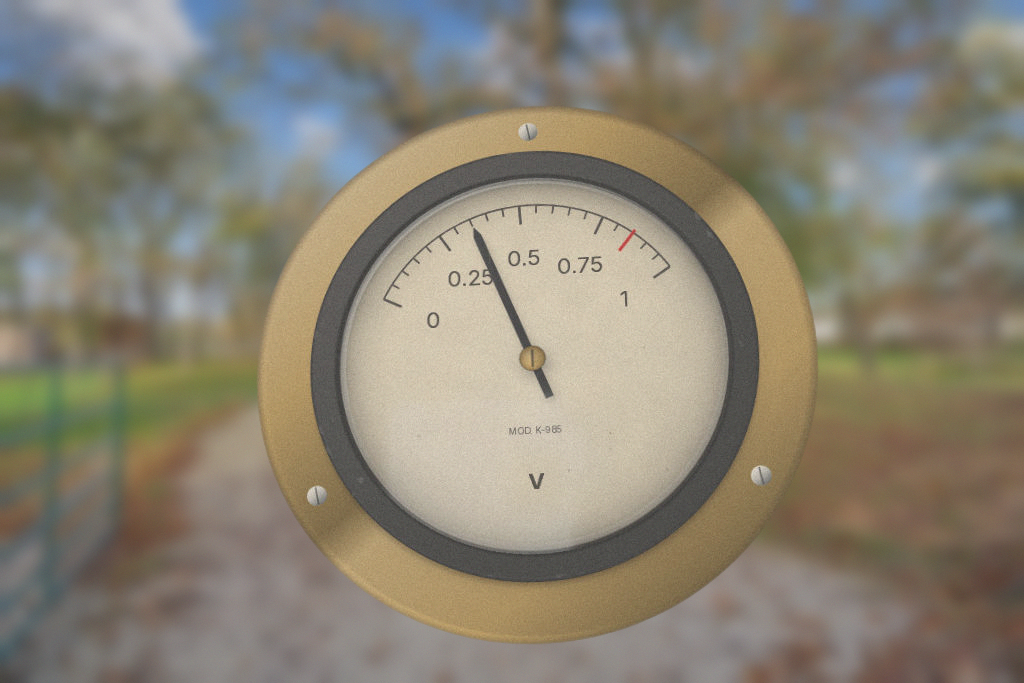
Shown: value=0.35 unit=V
